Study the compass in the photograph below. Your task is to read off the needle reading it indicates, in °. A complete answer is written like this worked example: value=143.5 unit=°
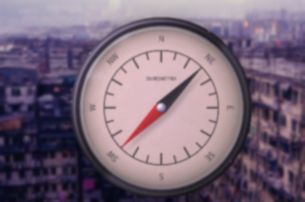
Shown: value=225 unit=°
